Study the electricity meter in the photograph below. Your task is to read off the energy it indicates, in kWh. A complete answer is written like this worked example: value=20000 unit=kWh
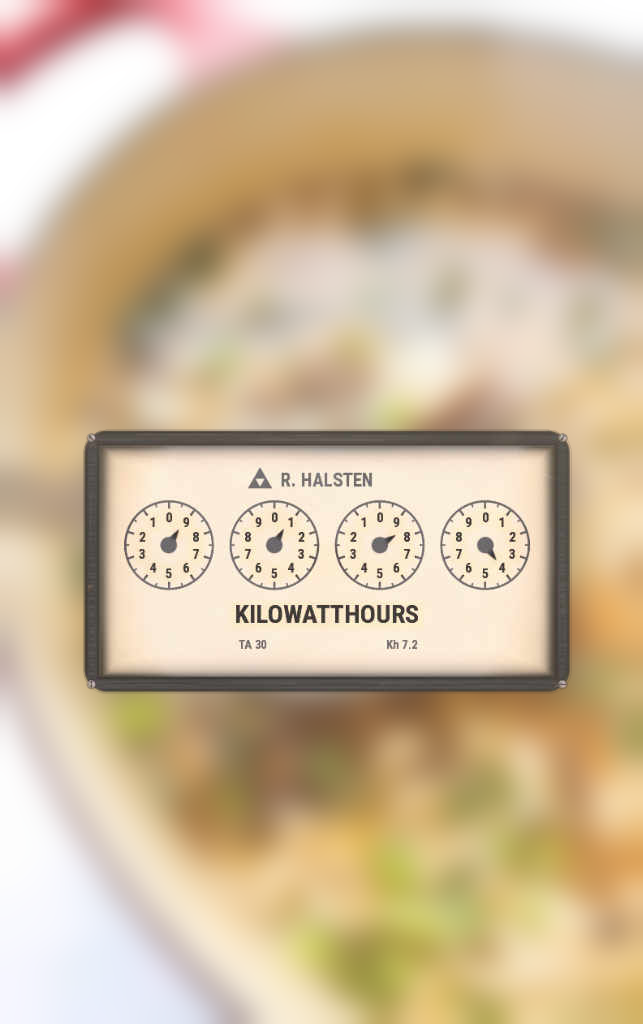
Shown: value=9084 unit=kWh
